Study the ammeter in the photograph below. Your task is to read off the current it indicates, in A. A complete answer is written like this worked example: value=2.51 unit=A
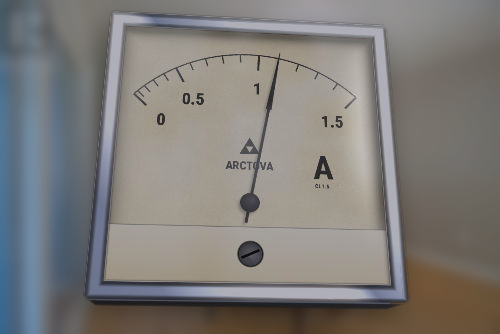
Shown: value=1.1 unit=A
